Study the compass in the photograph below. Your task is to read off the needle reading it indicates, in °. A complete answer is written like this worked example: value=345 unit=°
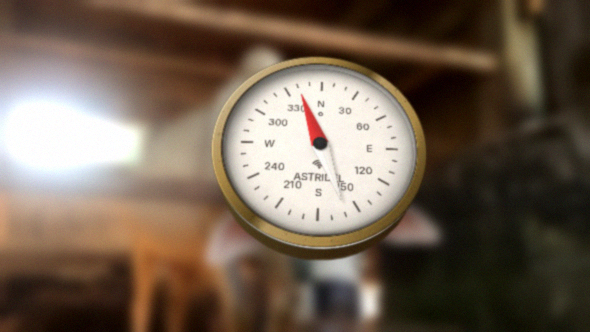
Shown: value=340 unit=°
